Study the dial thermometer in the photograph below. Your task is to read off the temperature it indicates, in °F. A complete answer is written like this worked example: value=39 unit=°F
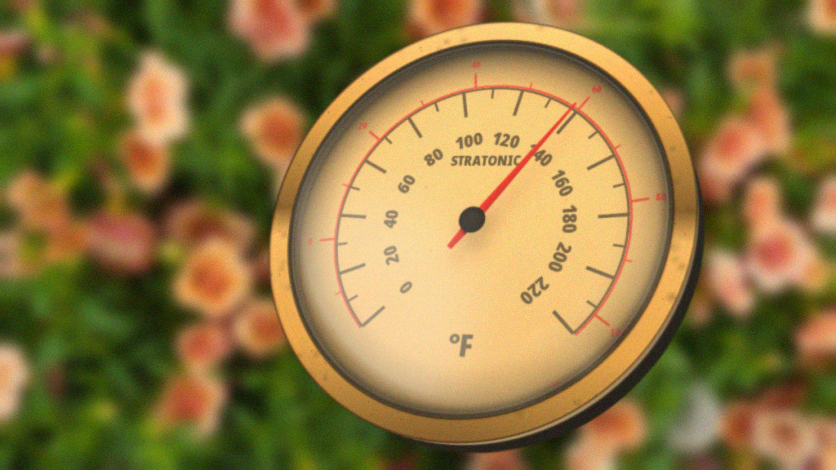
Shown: value=140 unit=°F
